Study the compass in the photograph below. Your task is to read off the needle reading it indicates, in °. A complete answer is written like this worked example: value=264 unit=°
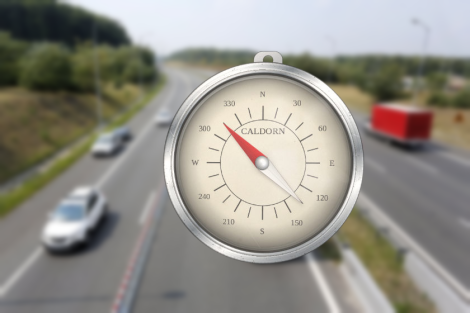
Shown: value=315 unit=°
